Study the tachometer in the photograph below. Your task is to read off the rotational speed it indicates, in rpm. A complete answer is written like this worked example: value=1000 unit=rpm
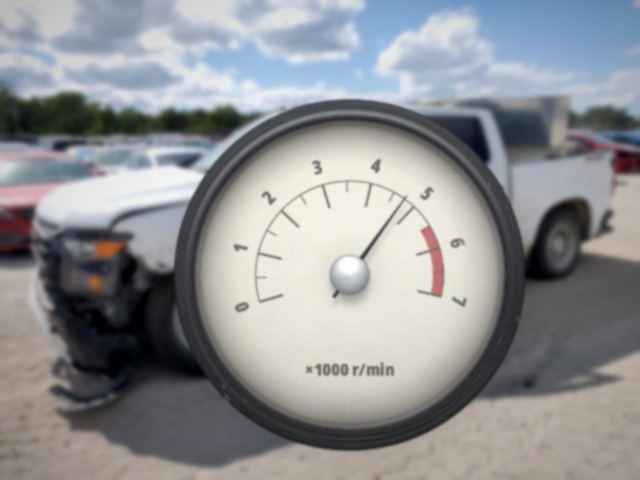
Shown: value=4750 unit=rpm
